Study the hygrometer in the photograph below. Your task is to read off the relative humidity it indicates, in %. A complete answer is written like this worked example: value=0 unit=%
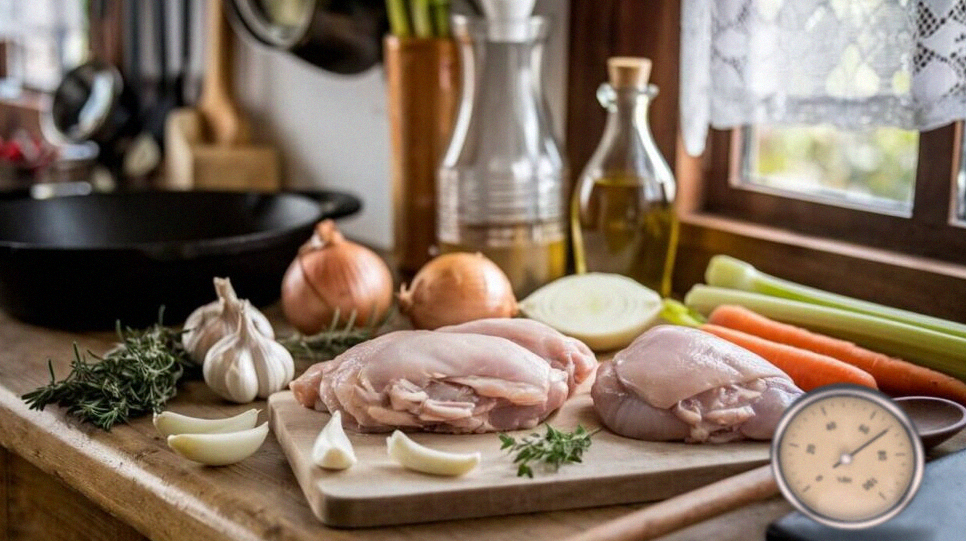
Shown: value=68 unit=%
